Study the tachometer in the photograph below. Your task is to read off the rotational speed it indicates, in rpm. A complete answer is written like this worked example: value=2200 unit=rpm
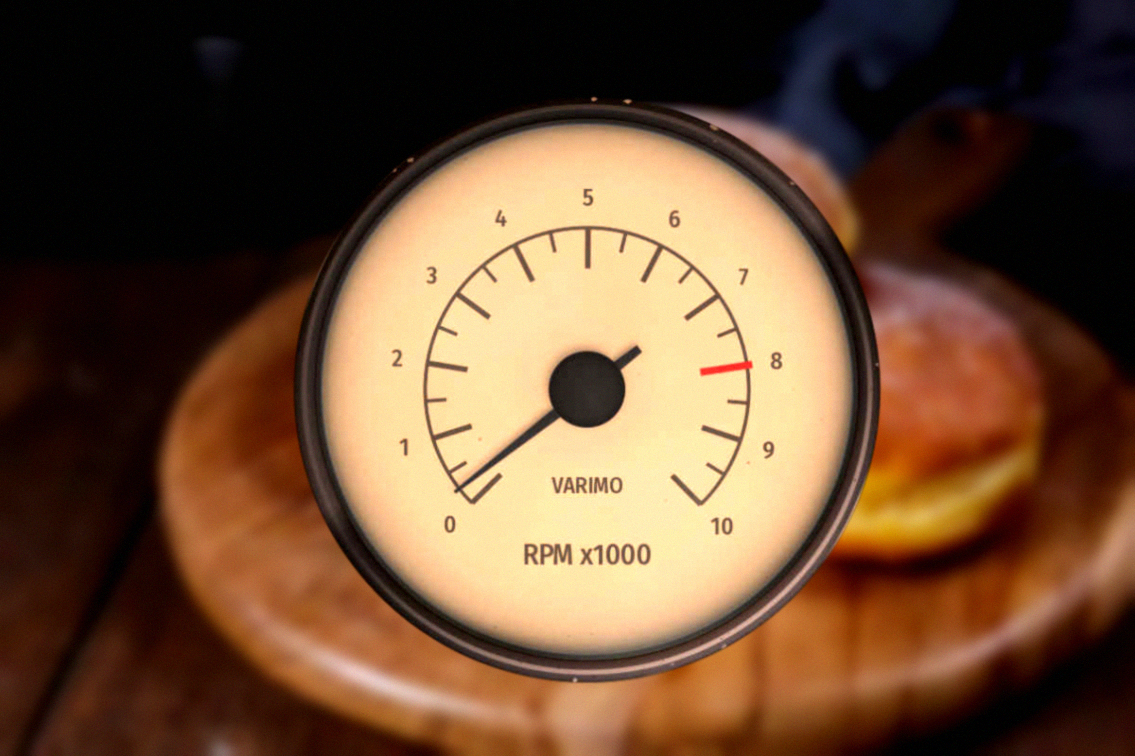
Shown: value=250 unit=rpm
